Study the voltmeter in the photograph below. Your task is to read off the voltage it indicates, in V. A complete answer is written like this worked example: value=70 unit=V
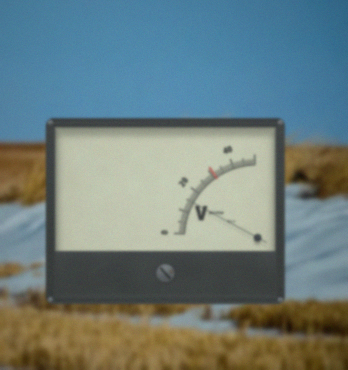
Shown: value=15 unit=V
